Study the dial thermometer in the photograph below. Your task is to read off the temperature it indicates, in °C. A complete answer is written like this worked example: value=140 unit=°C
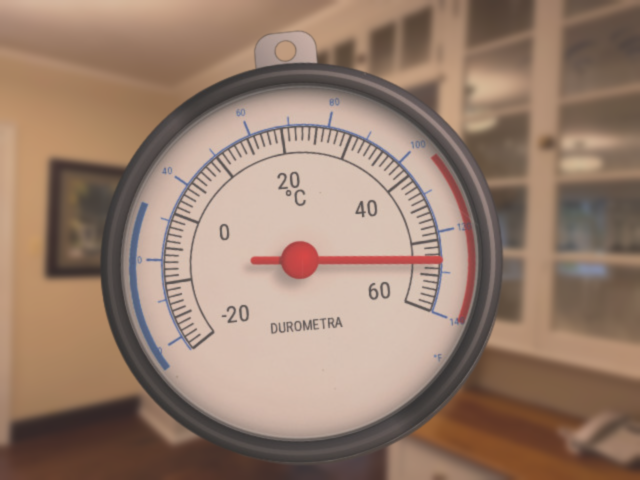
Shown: value=53 unit=°C
